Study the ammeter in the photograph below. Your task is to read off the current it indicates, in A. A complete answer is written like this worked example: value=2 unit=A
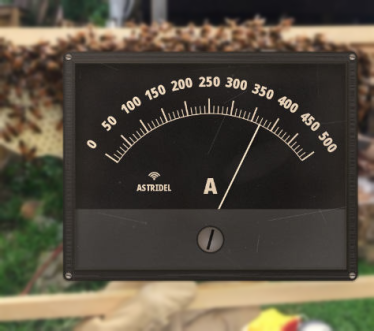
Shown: value=370 unit=A
